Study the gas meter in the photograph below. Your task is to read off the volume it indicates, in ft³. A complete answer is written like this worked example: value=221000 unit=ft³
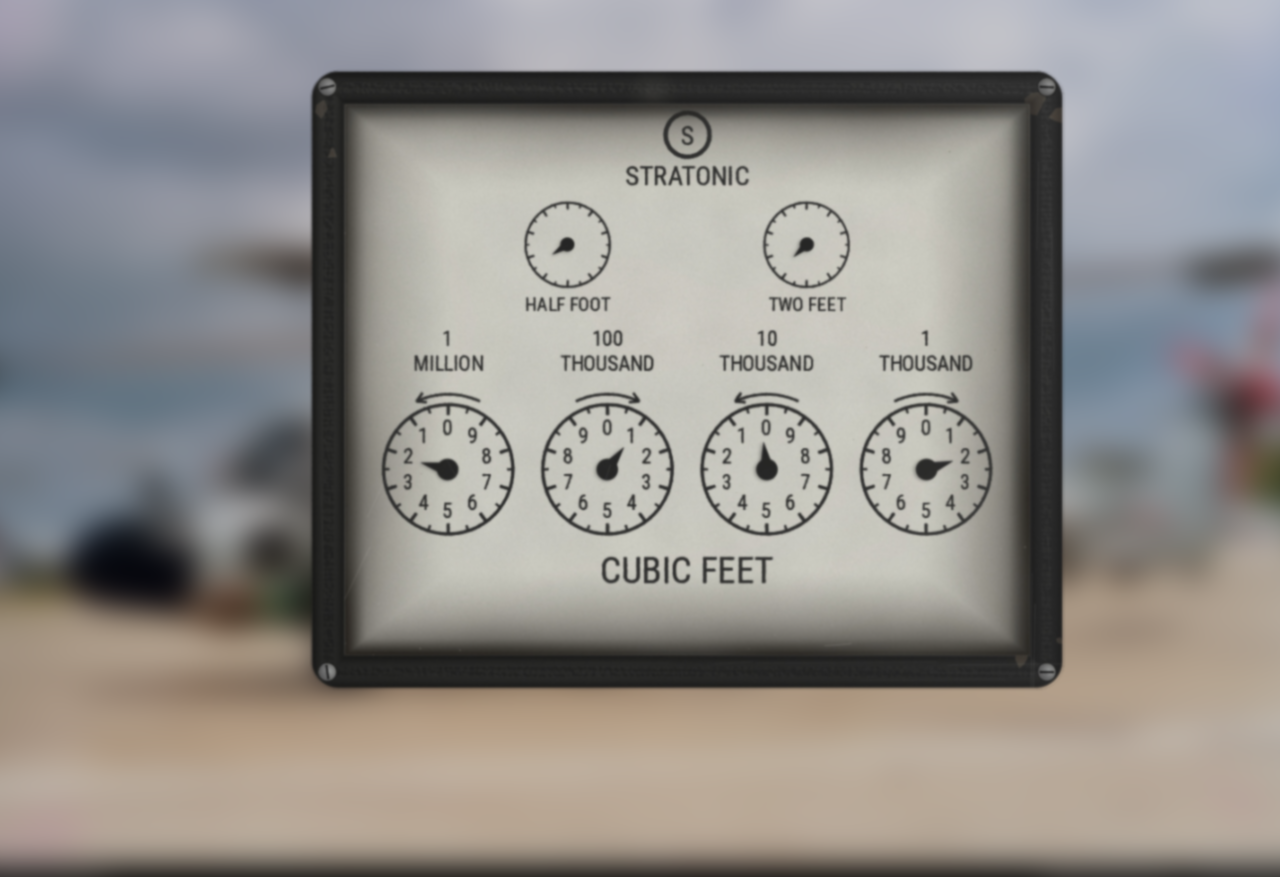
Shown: value=210200 unit=ft³
